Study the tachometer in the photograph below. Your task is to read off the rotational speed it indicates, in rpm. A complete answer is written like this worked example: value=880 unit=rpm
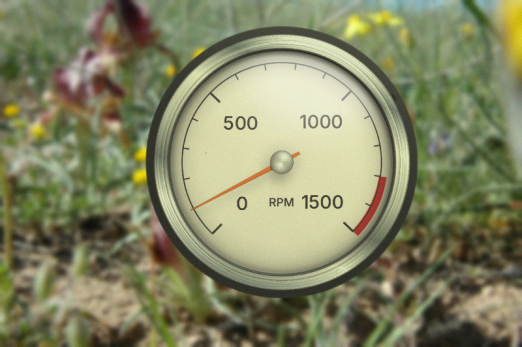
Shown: value=100 unit=rpm
